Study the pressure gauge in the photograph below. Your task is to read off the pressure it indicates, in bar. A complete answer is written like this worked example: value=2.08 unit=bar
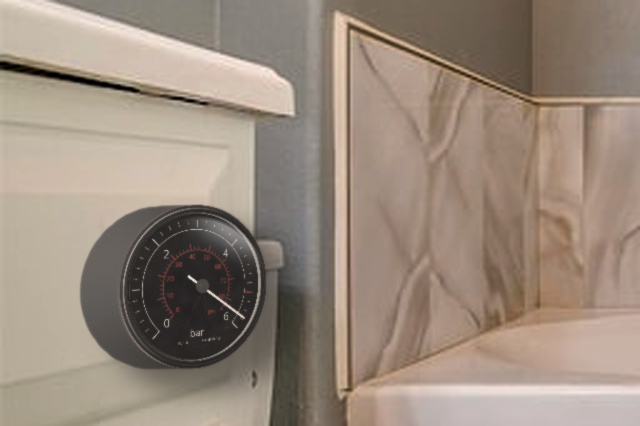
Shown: value=5.8 unit=bar
